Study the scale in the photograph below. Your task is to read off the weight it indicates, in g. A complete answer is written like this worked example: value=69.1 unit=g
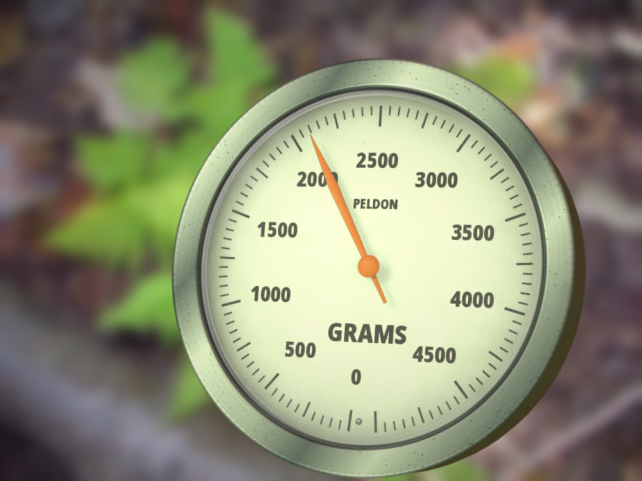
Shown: value=2100 unit=g
